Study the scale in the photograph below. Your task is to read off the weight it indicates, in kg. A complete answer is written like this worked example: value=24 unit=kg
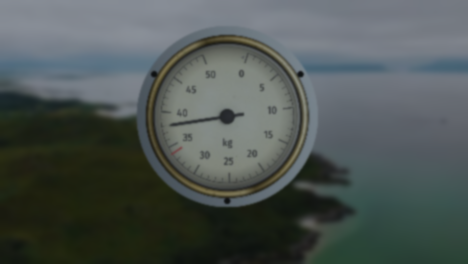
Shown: value=38 unit=kg
